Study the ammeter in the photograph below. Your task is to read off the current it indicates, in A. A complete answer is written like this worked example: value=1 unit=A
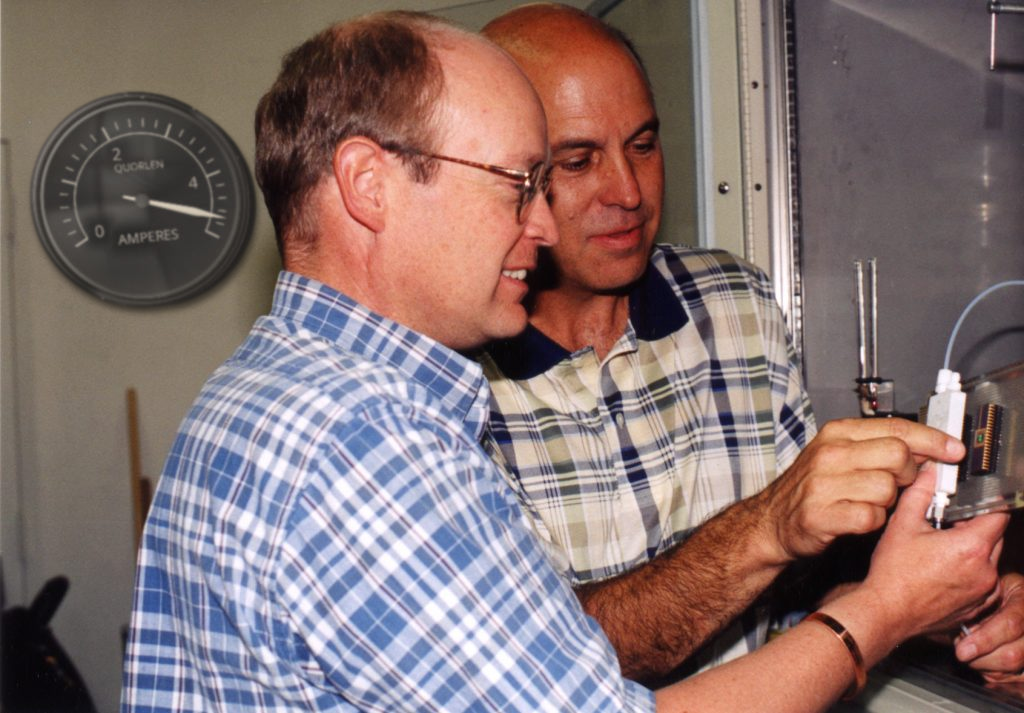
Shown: value=4.7 unit=A
